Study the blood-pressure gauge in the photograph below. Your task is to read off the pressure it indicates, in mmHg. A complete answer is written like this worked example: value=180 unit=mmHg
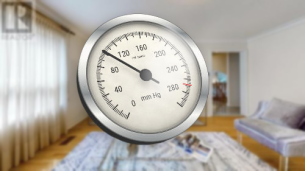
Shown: value=100 unit=mmHg
